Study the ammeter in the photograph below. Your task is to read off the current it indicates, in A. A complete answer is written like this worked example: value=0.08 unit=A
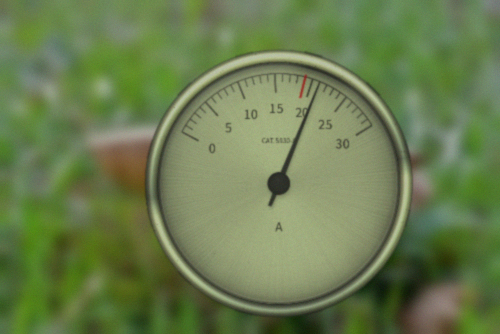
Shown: value=21 unit=A
